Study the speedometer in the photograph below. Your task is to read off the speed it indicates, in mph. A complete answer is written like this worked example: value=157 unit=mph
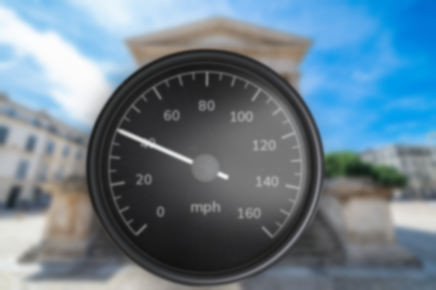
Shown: value=40 unit=mph
